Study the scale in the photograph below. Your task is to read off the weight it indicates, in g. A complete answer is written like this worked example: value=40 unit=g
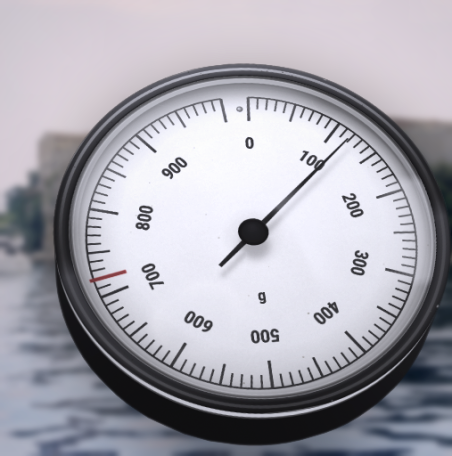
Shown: value=120 unit=g
